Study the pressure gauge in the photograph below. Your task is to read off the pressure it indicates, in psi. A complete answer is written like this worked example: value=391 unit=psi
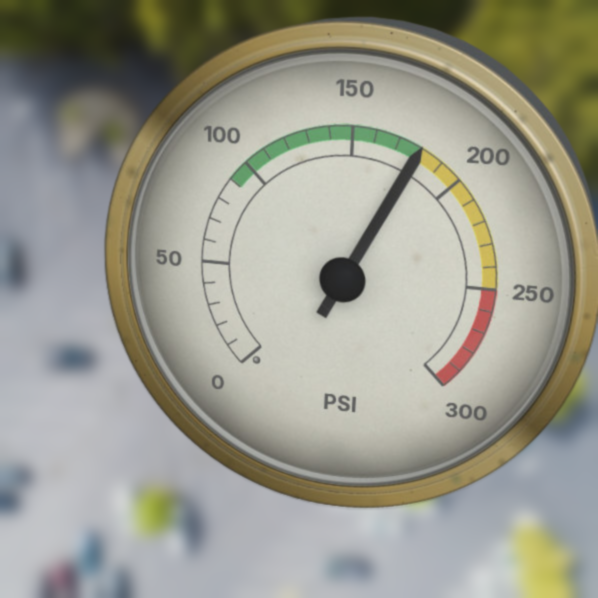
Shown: value=180 unit=psi
